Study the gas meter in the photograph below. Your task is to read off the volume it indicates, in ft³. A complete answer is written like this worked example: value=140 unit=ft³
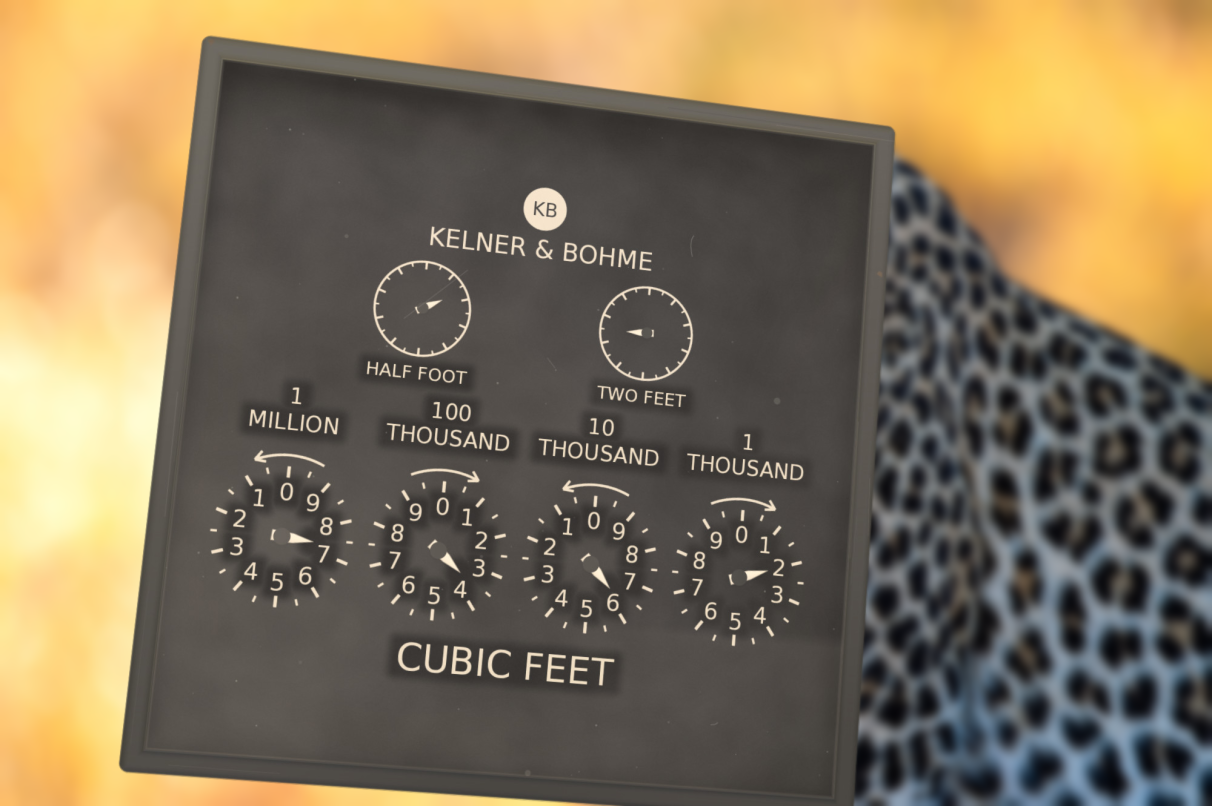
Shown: value=736200 unit=ft³
